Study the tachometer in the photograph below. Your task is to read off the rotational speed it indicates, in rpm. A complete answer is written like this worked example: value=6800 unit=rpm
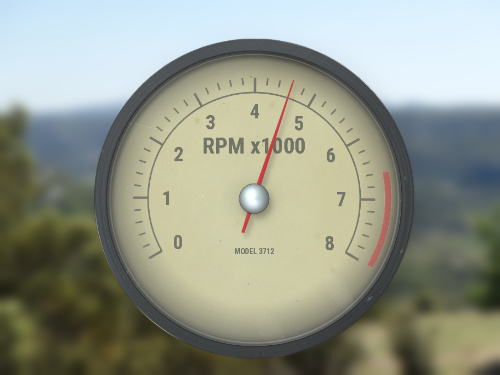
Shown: value=4600 unit=rpm
